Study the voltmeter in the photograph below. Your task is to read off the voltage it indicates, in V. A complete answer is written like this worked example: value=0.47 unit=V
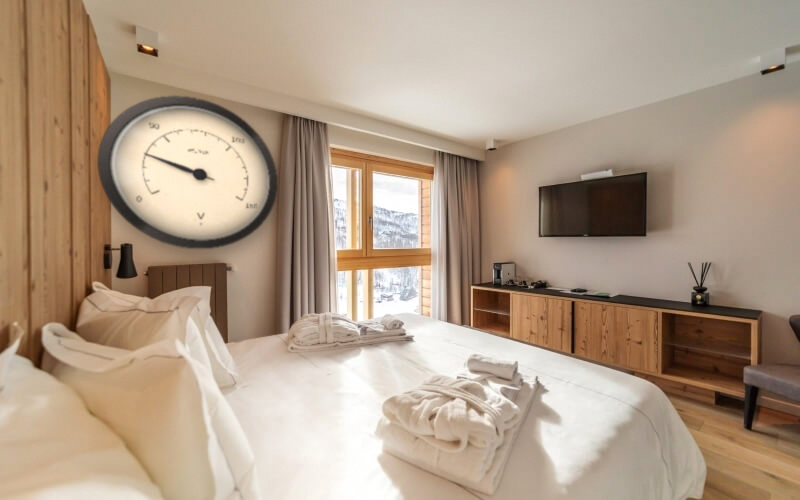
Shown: value=30 unit=V
